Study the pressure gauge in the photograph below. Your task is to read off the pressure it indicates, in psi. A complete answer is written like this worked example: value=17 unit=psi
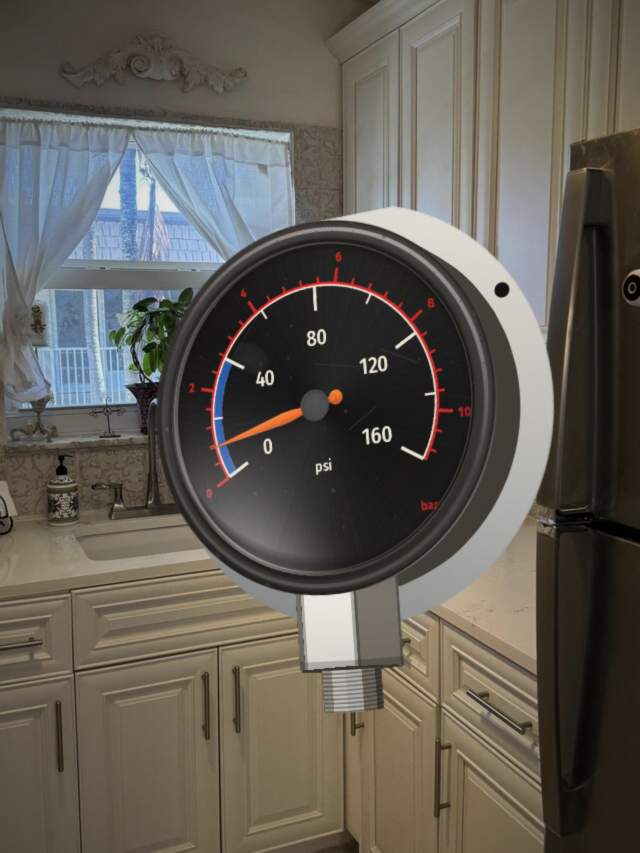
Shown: value=10 unit=psi
